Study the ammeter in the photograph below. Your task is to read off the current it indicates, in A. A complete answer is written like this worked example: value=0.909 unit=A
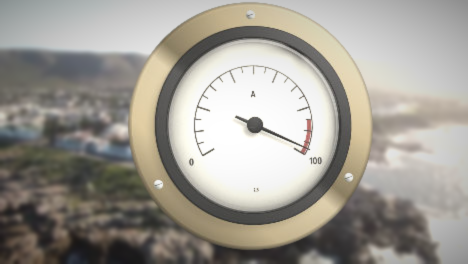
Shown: value=97.5 unit=A
